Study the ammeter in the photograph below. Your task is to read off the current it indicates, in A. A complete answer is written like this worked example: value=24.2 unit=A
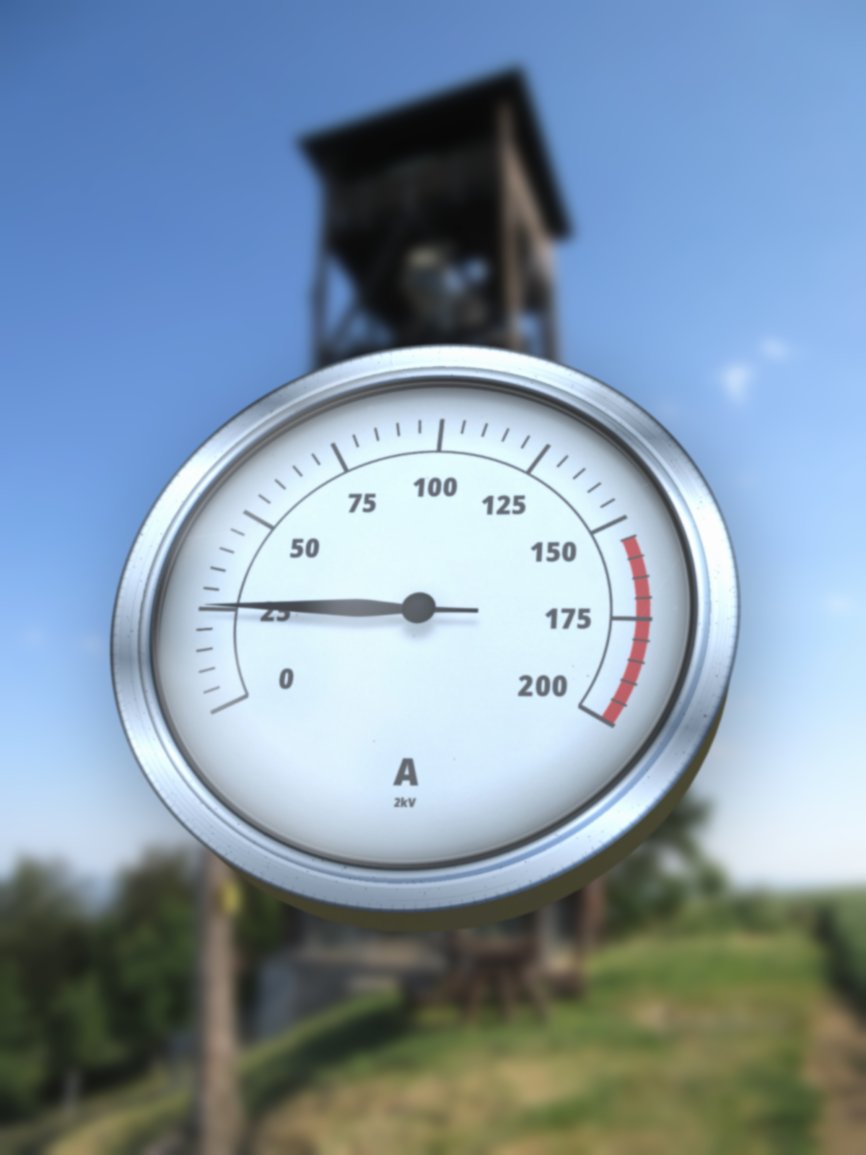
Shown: value=25 unit=A
